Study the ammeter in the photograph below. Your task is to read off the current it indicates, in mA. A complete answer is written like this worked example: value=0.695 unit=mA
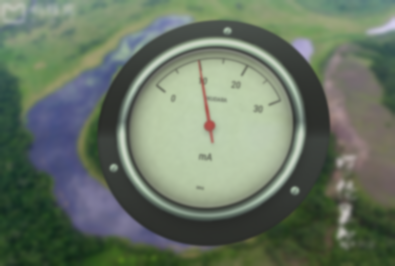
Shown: value=10 unit=mA
